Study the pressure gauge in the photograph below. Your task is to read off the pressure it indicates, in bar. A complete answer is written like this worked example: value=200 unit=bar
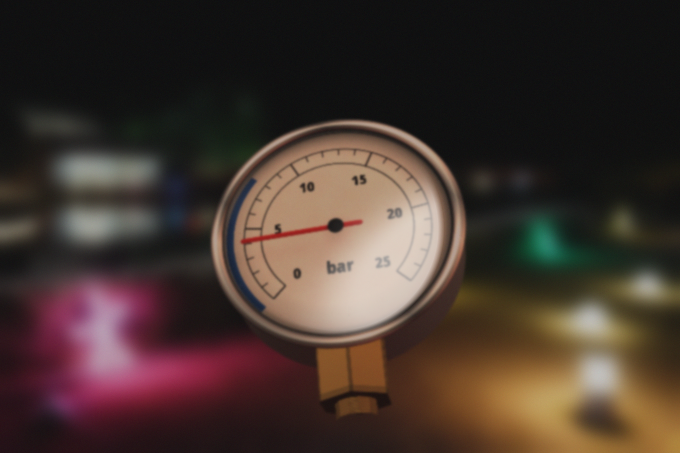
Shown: value=4 unit=bar
